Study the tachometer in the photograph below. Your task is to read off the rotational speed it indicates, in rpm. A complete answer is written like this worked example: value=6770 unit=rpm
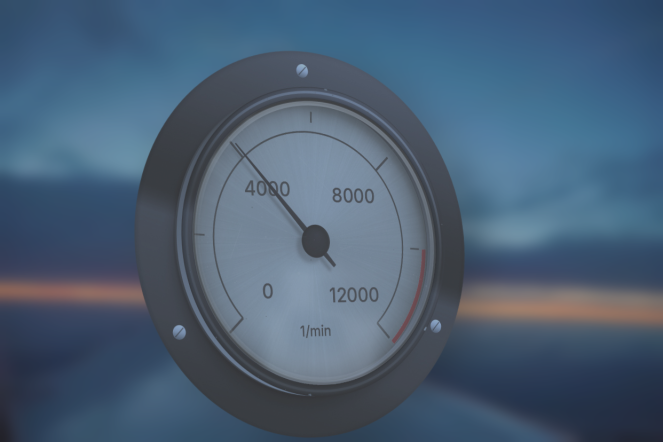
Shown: value=4000 unit=rpm
